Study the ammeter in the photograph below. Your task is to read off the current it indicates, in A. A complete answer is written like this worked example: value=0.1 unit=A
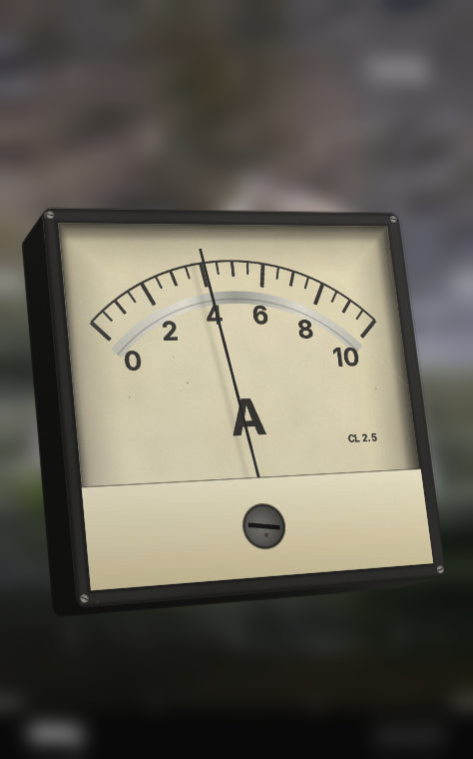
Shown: value=4 unit=A
